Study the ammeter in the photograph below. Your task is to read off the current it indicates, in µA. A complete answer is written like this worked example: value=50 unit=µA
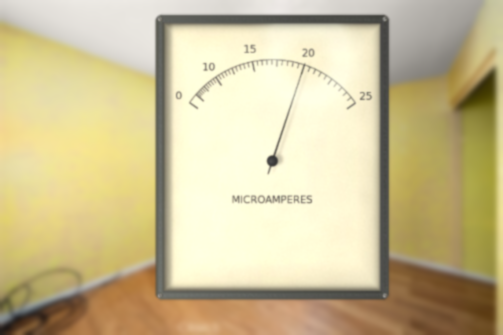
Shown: value=20 unit=µA
